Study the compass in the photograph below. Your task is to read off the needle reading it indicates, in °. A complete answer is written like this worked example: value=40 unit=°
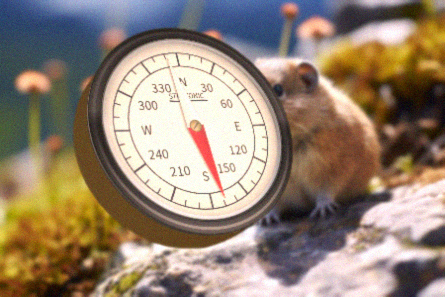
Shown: value=170 unit=°
